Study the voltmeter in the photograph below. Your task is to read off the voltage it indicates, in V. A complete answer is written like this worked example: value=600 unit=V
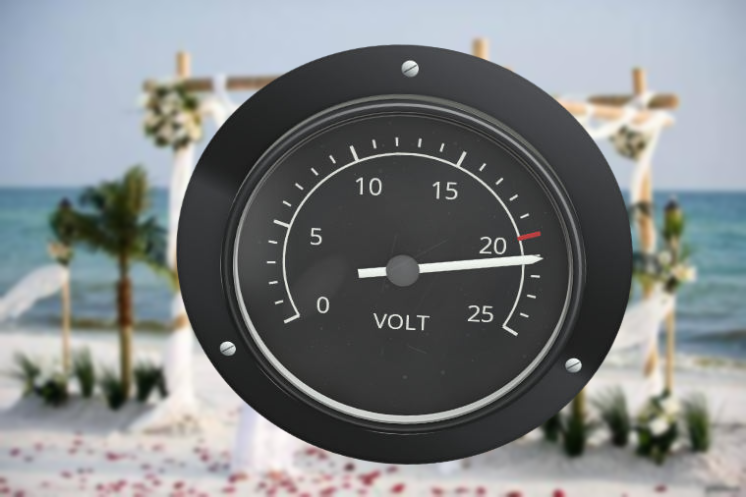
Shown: value=21 unit=V
